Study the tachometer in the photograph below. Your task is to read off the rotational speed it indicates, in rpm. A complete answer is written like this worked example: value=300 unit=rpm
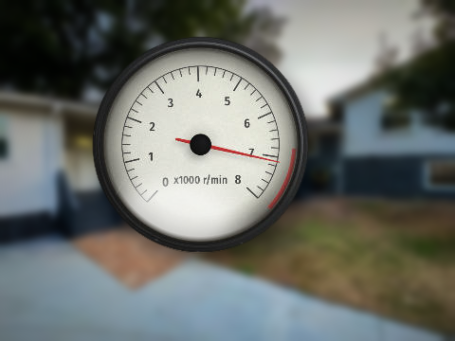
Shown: value=7100 unit=rpm
